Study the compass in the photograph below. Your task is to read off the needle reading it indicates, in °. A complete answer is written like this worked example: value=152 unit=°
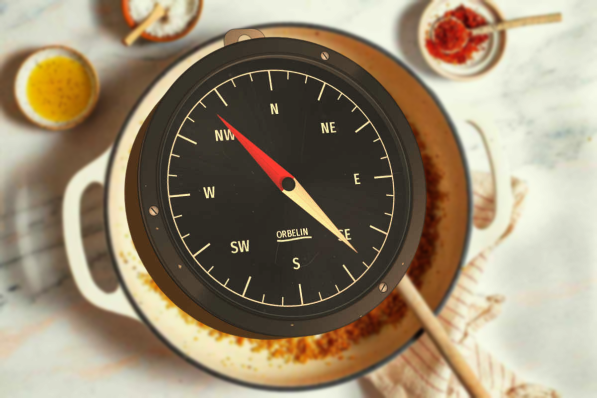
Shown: value=320 unit=°
